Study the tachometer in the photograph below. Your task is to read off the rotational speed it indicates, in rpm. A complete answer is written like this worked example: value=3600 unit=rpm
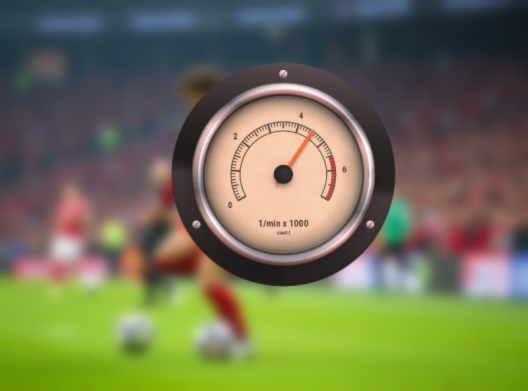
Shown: value=4500 unit=rpm
